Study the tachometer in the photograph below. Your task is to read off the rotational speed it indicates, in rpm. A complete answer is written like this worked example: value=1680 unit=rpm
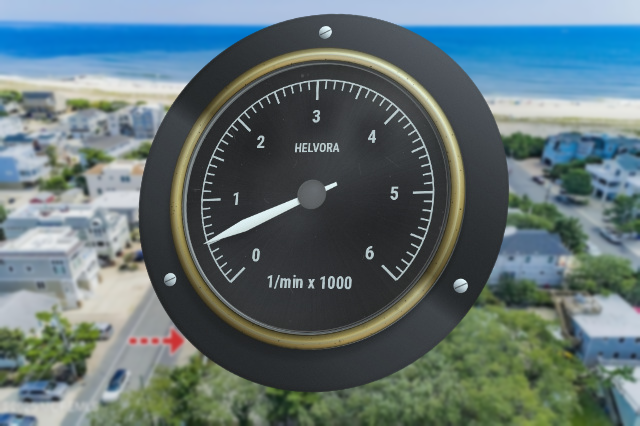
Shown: value=500 unit=rpm
